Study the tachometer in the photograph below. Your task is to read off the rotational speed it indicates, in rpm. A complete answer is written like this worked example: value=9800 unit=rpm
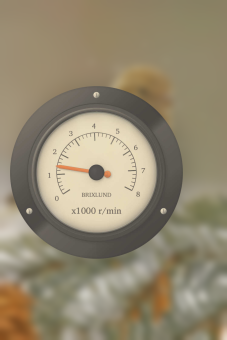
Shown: value=1400 unit=rpm
